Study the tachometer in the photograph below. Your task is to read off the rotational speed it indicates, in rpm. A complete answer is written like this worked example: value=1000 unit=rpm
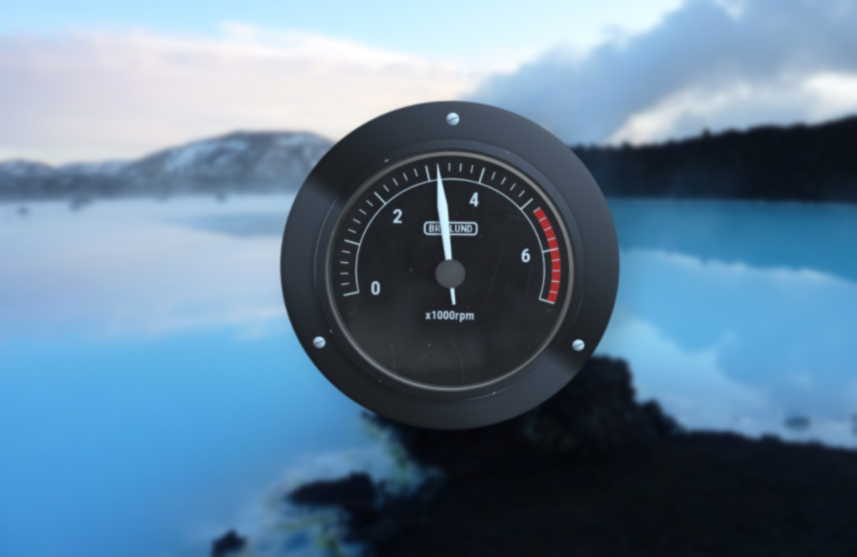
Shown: value=3200 unit=rpm
